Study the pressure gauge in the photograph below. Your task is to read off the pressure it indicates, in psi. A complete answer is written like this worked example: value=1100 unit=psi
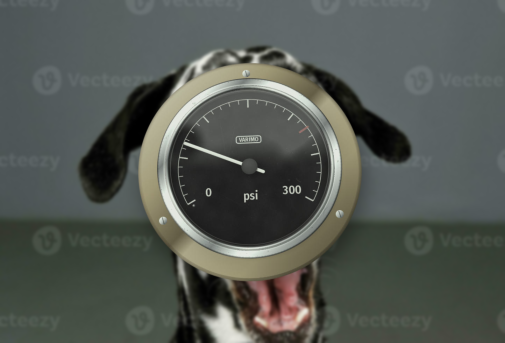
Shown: value=65 unit=psi
